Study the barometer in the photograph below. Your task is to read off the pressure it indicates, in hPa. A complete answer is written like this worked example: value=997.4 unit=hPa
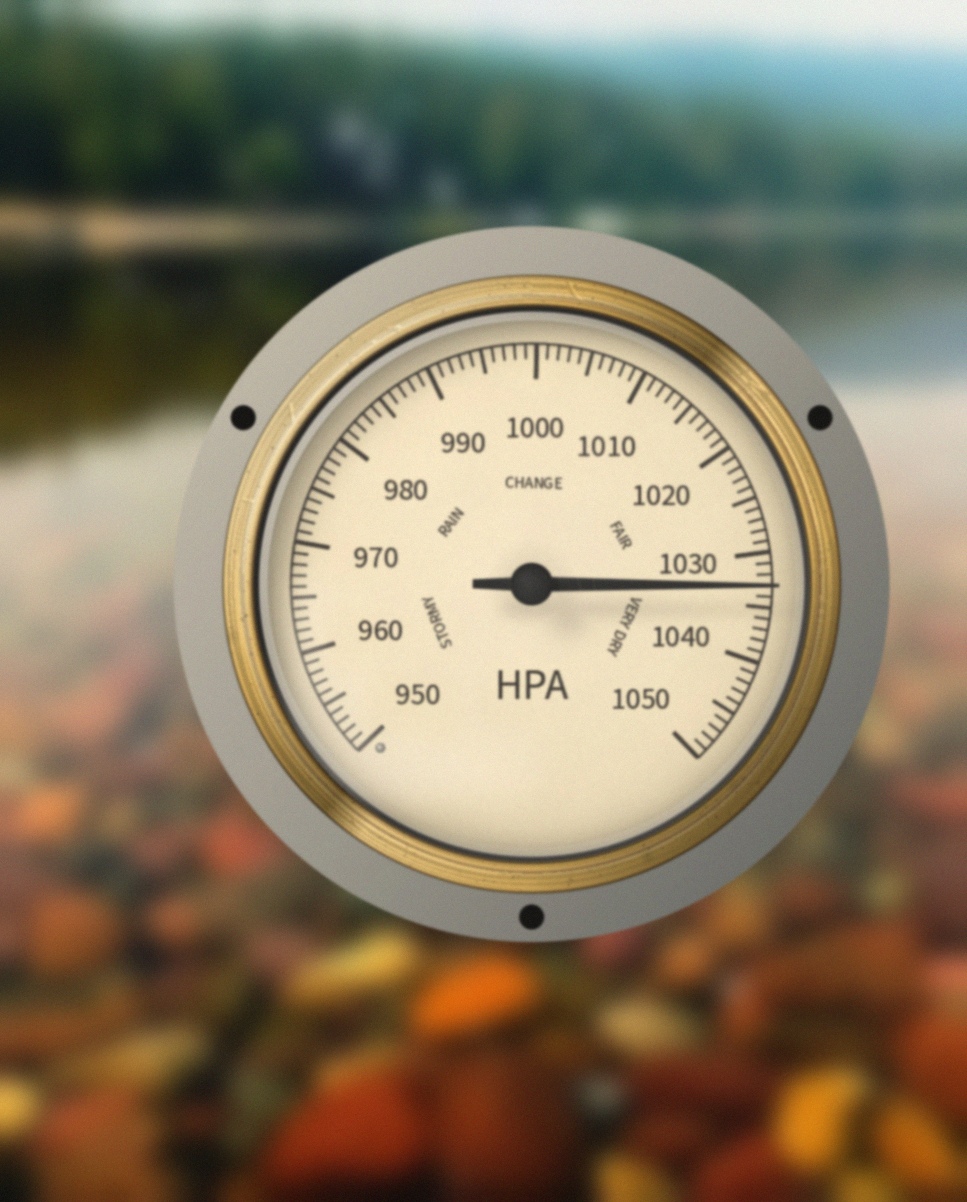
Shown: value=1033 unit=hPa
